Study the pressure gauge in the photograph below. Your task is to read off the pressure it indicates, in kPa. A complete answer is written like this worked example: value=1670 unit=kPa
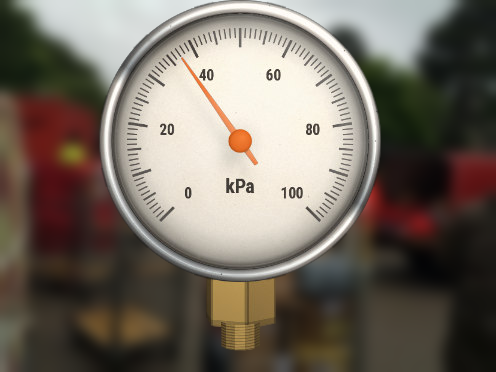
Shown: value=37 unit=kPa
